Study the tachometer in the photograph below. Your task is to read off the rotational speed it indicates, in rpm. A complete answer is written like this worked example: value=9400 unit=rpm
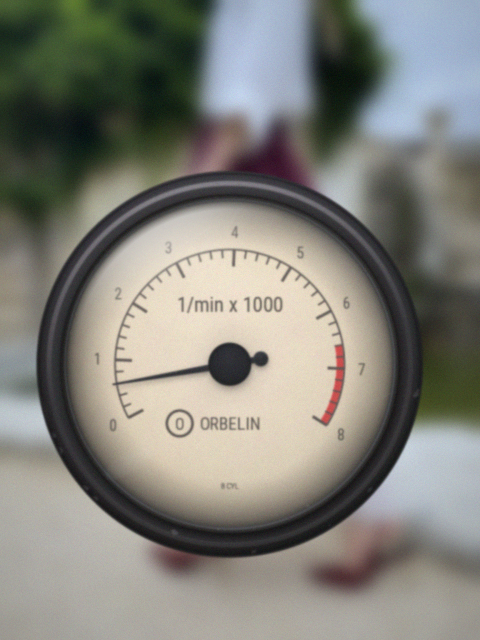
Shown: value=600 unit=rpm
